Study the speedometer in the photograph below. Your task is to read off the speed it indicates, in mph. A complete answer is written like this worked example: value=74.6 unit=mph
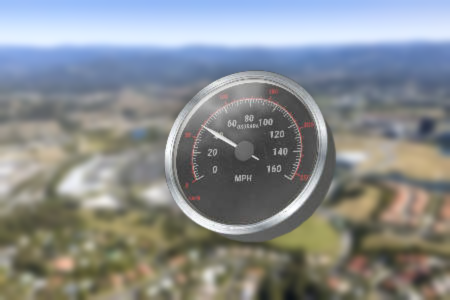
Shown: value=40 unit=mph
